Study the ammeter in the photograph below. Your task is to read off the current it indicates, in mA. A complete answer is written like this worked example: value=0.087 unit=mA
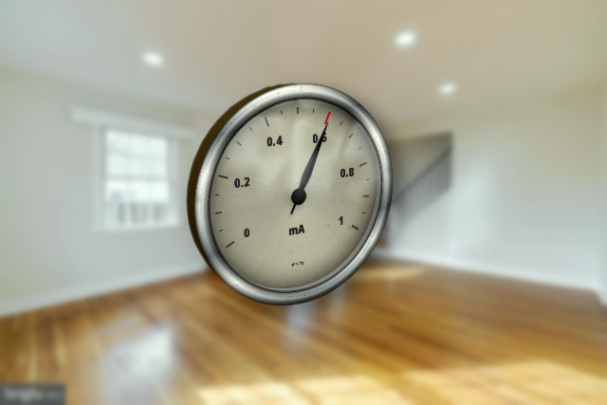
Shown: value=0.6 unit=mA
